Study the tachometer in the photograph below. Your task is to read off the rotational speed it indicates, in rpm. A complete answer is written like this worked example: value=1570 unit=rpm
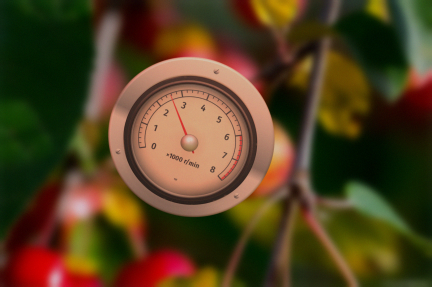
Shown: value=2600 unit=rpm
